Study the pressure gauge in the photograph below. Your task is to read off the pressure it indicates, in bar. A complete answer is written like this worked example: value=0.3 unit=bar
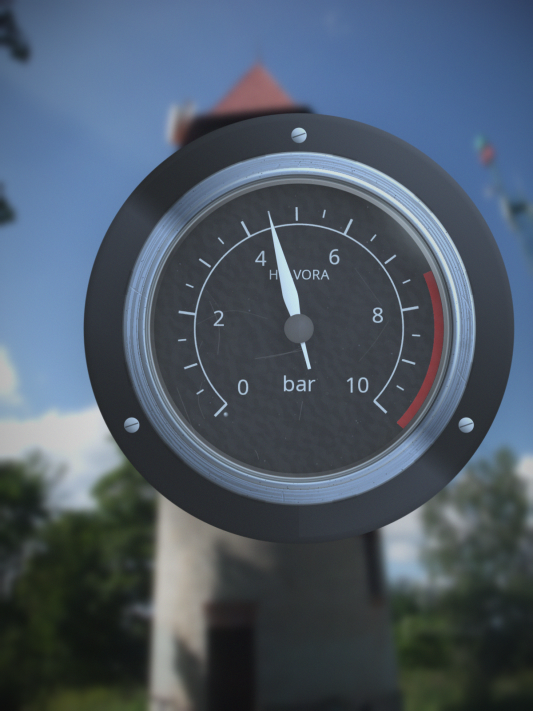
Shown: value=4.5 unit=bar
